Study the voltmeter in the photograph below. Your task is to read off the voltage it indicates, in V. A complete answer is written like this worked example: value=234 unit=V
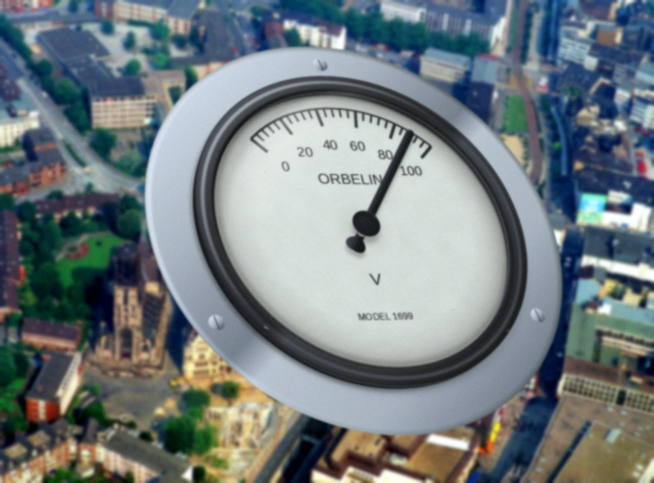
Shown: value=88 unit=V
